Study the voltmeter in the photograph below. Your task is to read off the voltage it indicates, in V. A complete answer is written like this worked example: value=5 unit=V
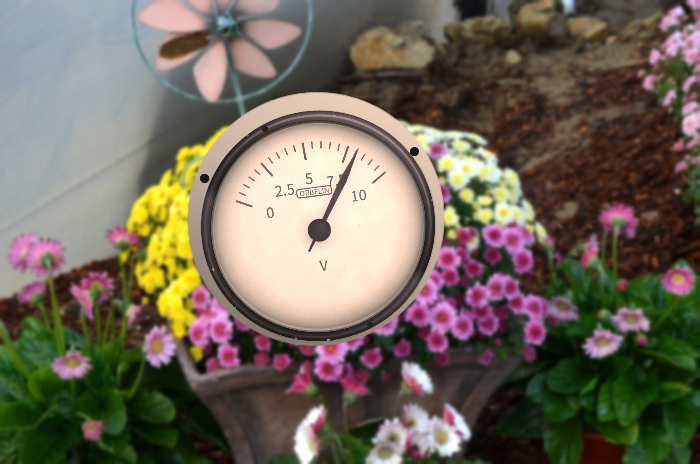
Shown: value=8 unit=V
